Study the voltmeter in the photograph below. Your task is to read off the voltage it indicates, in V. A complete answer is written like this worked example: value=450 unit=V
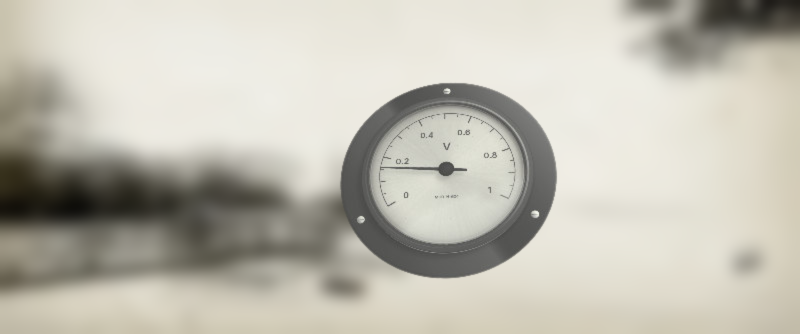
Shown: value=0.15 unit=V
